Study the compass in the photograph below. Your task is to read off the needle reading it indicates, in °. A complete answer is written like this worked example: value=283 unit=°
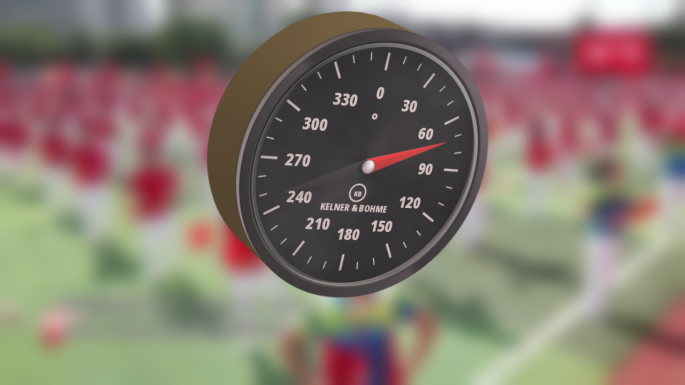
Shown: value=70 unit=°
